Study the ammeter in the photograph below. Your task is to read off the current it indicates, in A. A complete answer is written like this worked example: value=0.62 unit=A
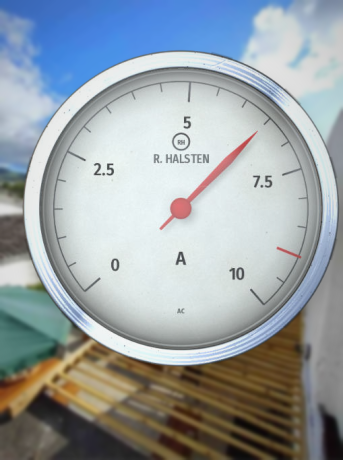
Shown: value=6.5 unit=A
